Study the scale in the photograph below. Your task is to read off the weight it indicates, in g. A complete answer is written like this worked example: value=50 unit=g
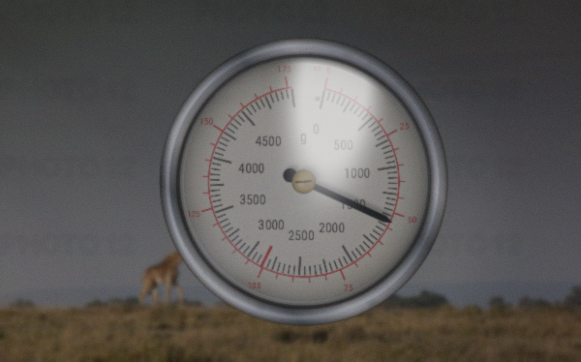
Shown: value=1500 unit=g
